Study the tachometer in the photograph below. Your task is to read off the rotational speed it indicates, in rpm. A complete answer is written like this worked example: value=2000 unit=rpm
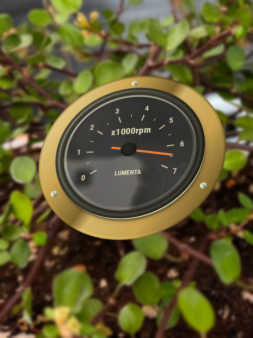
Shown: value=6500 unit=rpm
